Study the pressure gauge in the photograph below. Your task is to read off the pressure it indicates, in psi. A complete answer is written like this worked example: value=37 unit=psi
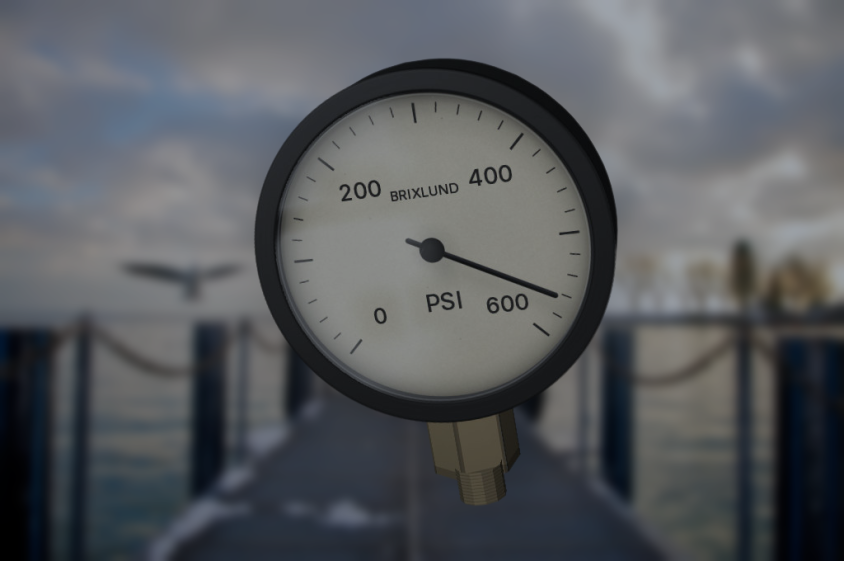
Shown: value=560 unit=psi
